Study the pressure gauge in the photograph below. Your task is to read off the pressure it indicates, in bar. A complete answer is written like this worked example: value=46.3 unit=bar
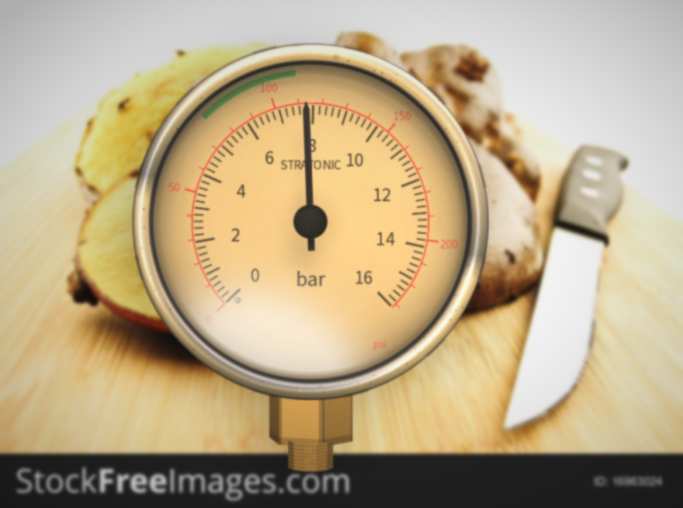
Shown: value=7.8 unit=bar
